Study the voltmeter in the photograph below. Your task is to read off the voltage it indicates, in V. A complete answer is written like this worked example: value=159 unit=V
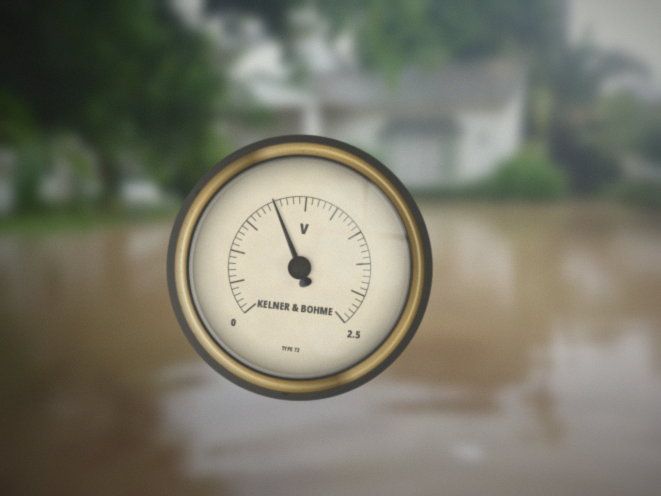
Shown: value=1 unit=V
